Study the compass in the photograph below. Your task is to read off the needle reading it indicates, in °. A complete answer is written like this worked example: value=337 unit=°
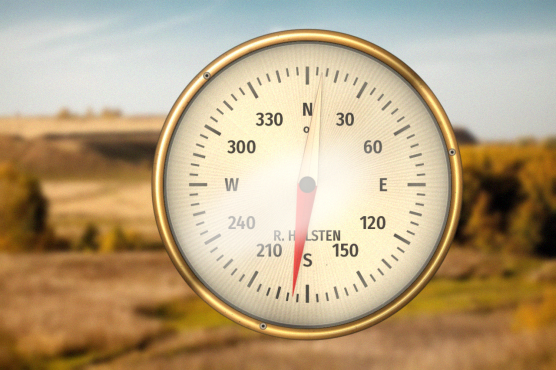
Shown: value=187.5 unit=°
